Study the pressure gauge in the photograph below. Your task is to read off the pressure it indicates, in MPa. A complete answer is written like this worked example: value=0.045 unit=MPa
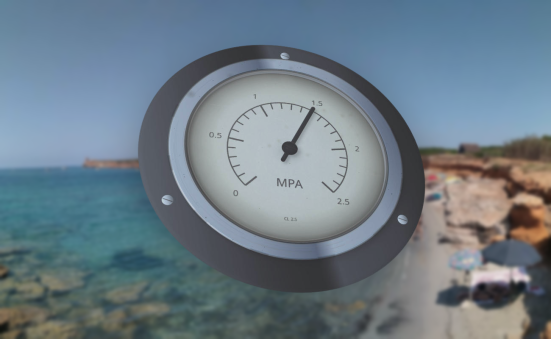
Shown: value=1.5 unit=MPa
